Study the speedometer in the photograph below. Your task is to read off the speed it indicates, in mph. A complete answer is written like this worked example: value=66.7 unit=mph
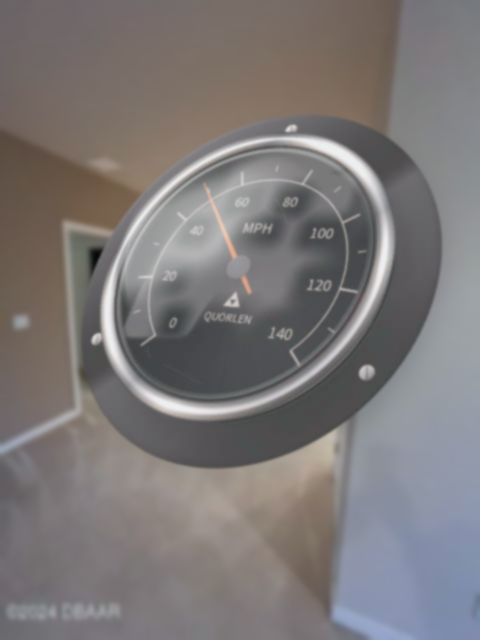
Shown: value=50 unit=mph
